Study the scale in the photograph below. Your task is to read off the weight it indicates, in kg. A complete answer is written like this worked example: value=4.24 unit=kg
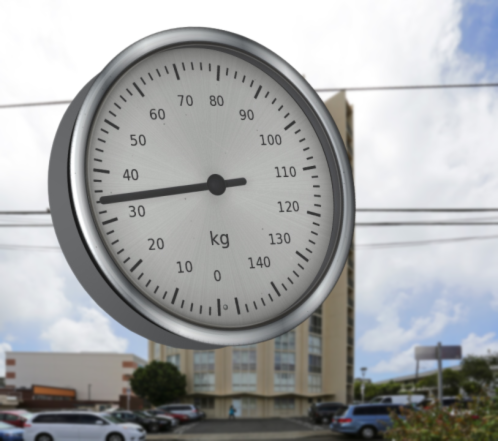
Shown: value=34 unit=kg
